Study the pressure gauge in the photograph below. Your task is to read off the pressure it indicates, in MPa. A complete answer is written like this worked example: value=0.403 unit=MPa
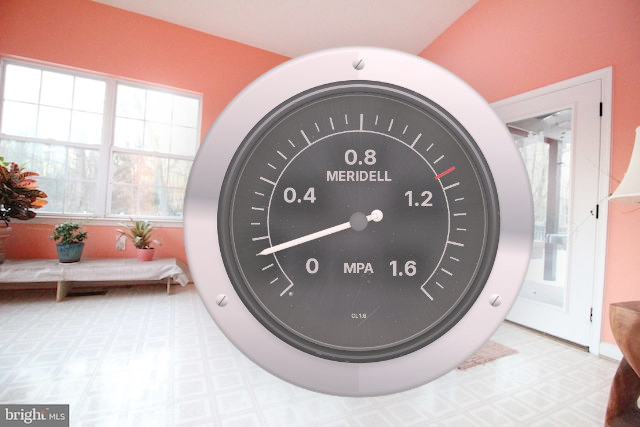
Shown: value=0.15 unit=MPa
